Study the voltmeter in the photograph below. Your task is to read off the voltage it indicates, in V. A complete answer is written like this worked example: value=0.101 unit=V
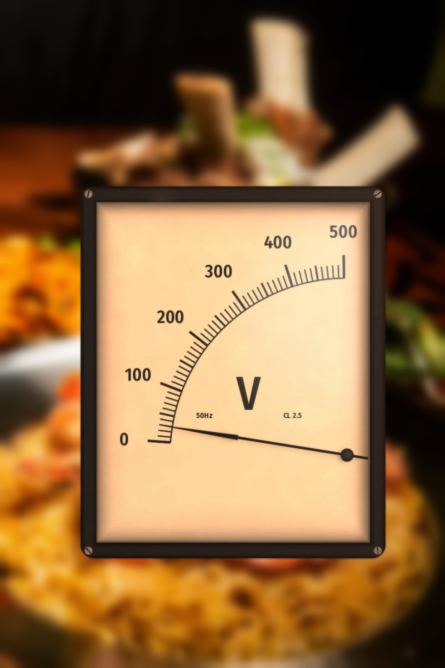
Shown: value=30 unit=V
